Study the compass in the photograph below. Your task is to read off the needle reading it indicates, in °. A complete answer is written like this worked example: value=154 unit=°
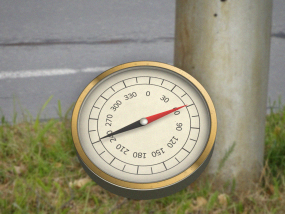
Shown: value=60 unit=°
